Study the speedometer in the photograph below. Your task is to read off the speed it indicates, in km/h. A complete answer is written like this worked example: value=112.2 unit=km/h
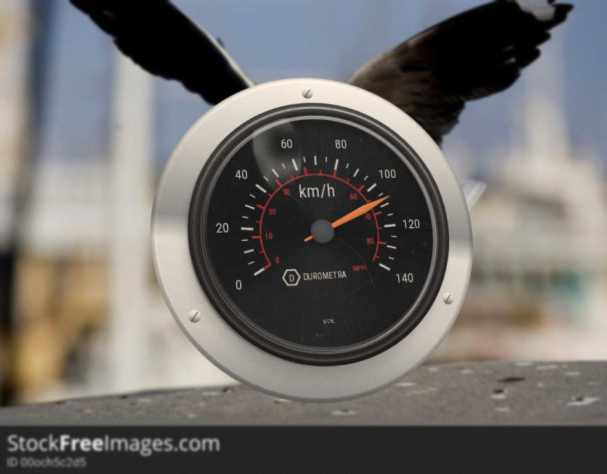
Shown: value=107.5 unit=km/h
